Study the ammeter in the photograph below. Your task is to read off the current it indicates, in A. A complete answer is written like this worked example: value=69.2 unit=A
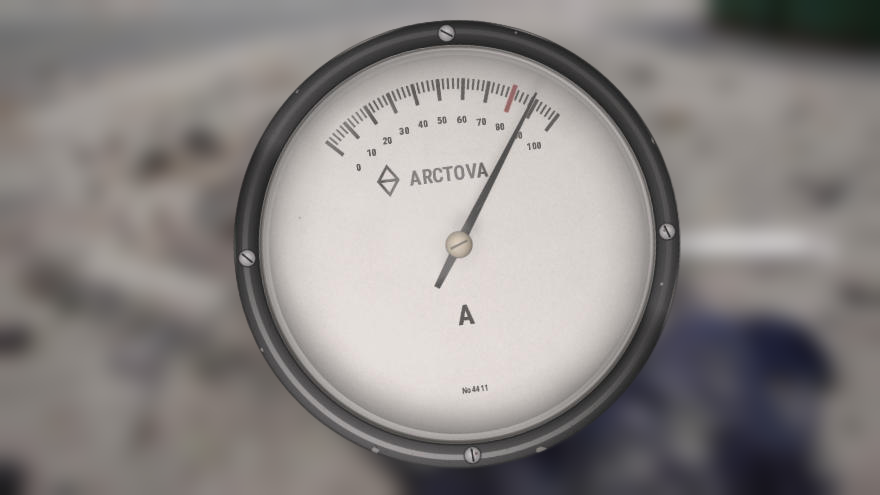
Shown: value=88 unit=A
